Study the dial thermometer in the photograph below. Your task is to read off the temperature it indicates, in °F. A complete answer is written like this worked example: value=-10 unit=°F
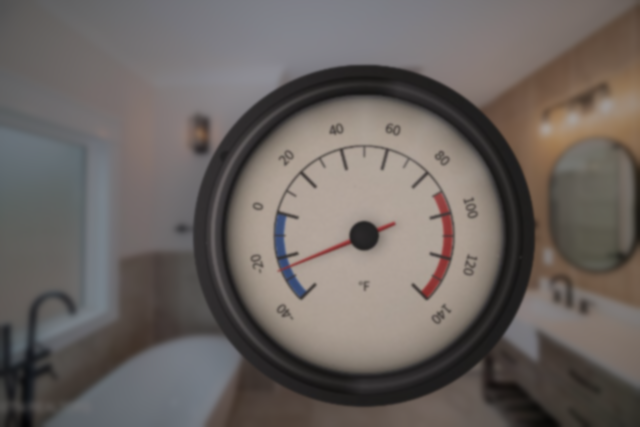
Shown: value=-25 unit=°F
